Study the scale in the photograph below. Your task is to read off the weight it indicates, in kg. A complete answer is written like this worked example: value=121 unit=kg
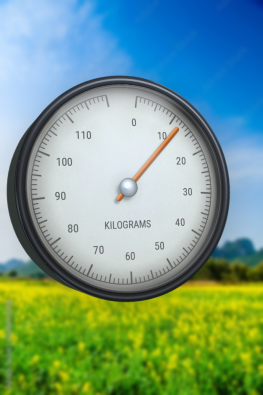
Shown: value=12 unit=kg
